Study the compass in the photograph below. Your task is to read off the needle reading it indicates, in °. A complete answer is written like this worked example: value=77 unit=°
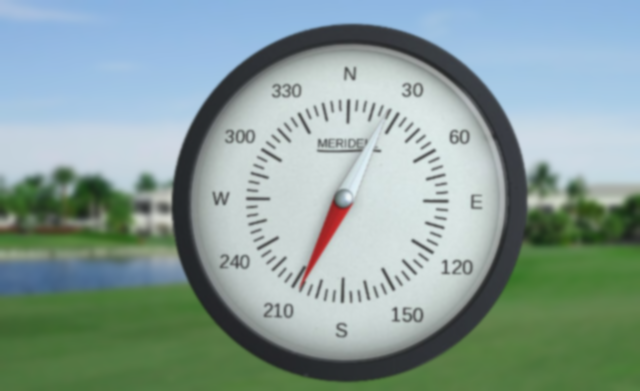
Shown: value=205 unit=°
